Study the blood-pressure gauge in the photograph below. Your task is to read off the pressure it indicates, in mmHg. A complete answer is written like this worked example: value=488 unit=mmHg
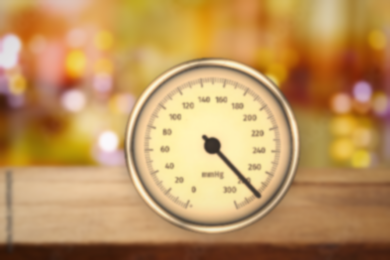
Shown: value=280 unit=mmHg
